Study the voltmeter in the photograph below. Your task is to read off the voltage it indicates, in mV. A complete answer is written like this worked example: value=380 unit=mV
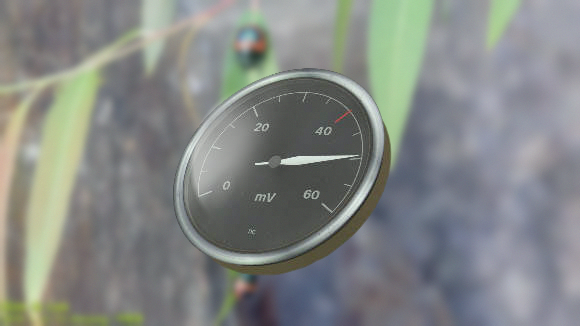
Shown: value=50 unit=mV
